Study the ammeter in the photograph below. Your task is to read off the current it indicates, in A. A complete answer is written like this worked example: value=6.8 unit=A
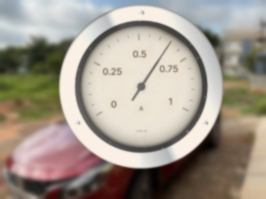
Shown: value=0.65 unit=A
